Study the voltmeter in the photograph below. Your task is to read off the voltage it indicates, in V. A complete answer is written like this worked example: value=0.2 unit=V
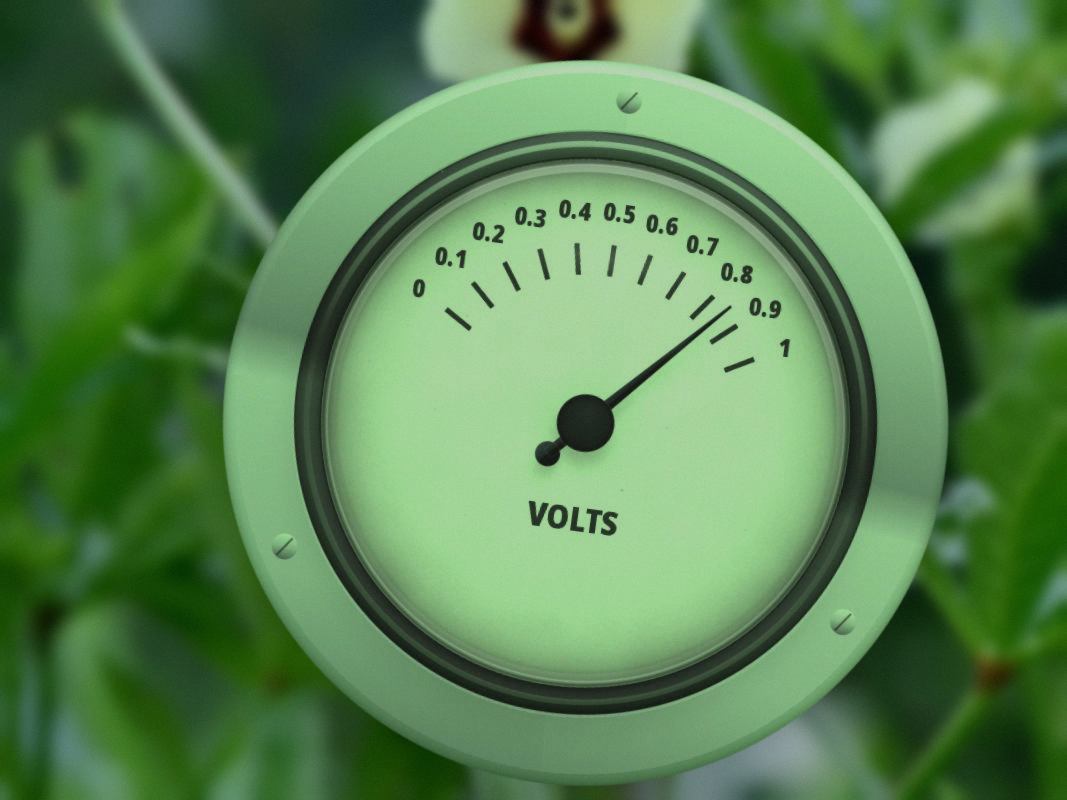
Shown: value=0.85 unit=V
